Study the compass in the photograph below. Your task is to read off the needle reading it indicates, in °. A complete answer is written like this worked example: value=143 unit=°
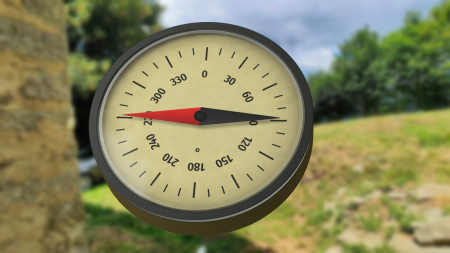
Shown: value=270 unit=°
